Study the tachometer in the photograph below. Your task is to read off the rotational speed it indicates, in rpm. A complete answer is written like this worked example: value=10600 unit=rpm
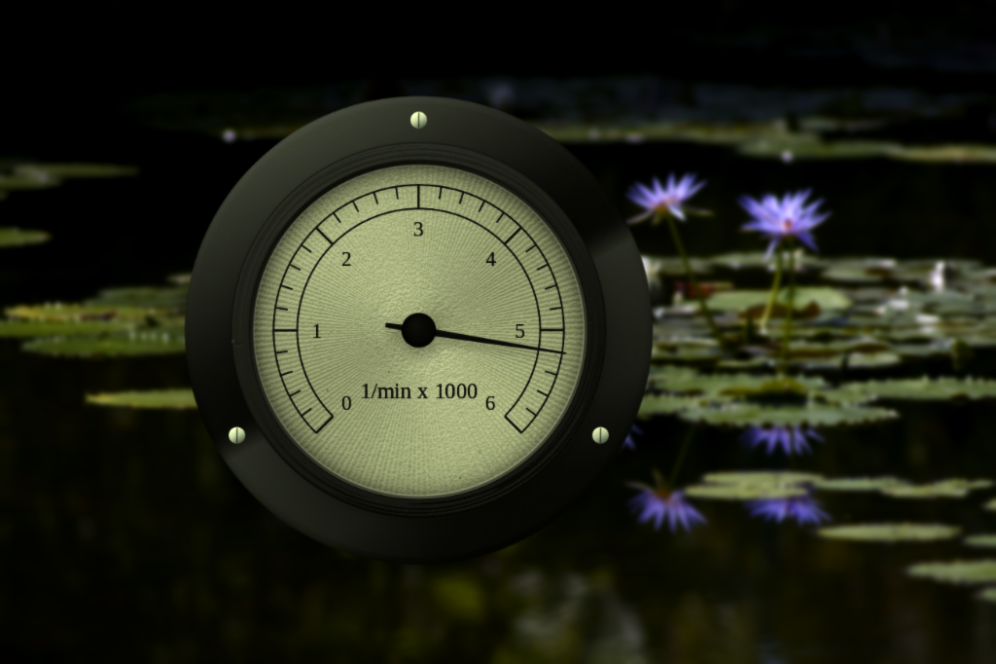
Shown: value=5200 unit=rpm
